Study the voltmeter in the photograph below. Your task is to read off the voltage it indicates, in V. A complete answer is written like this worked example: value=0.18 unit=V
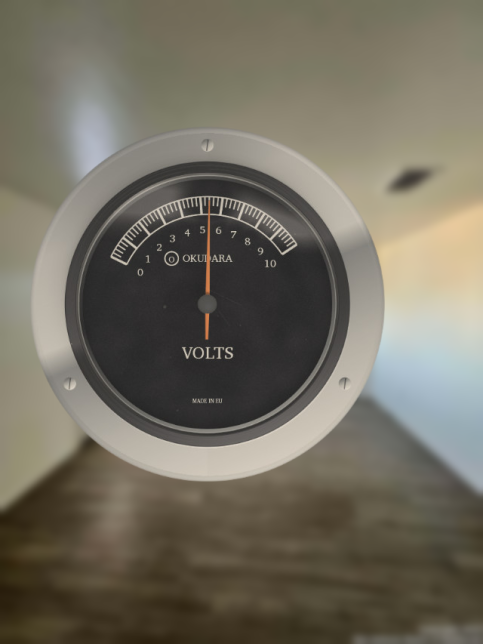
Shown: value=5.4 unit=V
